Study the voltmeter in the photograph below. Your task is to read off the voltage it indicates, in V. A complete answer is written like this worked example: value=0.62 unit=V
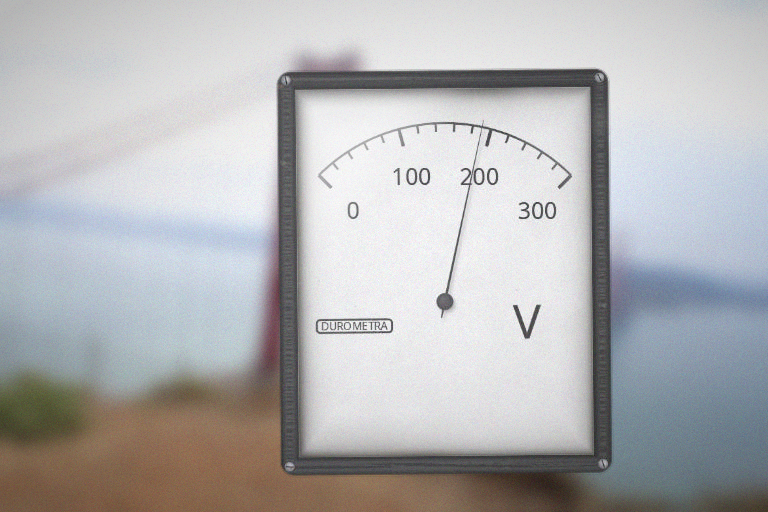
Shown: value=190 unit=V
